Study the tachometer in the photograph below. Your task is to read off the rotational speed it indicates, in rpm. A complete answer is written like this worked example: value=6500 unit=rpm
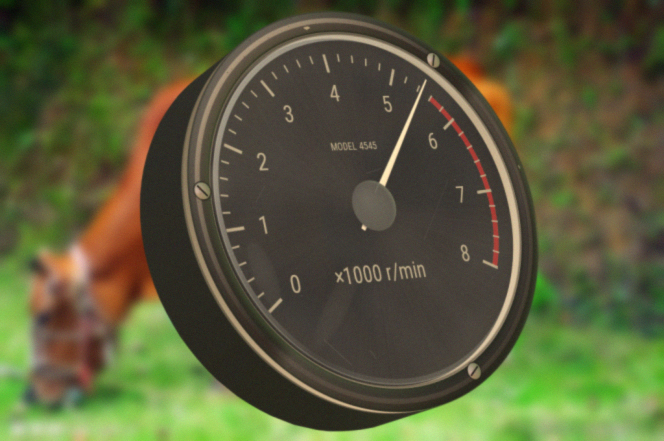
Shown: value=5400 unit=rpm
